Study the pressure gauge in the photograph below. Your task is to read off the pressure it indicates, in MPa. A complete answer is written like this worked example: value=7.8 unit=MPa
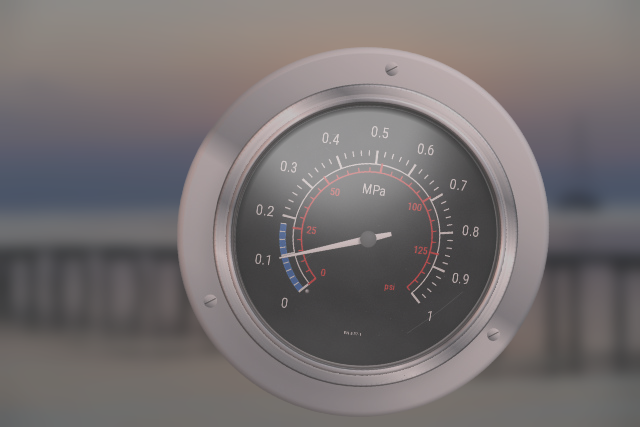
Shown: value=0.1 unit=MPa
